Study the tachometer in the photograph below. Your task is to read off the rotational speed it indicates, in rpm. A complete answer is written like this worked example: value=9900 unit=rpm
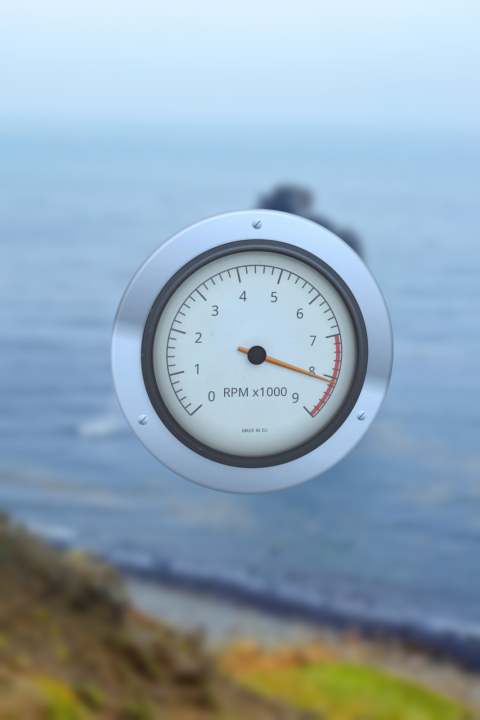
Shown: value=8100 unit=rpm
